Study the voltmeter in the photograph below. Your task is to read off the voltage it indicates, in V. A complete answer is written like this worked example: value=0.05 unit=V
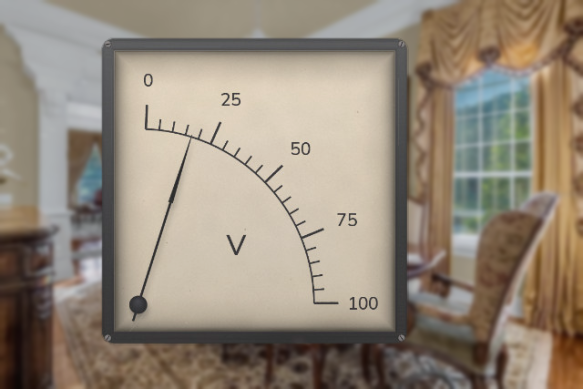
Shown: value=17.5 unit=V
